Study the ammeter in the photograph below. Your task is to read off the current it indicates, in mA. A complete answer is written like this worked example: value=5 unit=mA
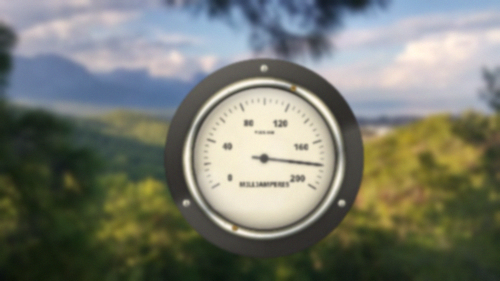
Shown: value=180 unit=mA
